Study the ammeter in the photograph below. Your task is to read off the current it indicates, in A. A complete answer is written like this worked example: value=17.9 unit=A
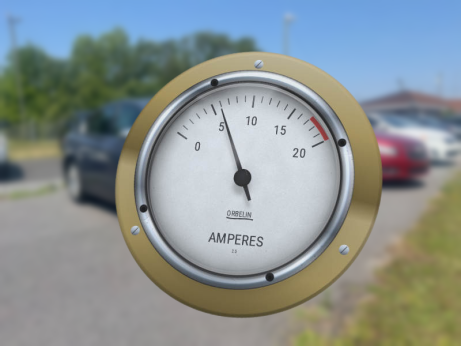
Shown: value=6 unit=A
